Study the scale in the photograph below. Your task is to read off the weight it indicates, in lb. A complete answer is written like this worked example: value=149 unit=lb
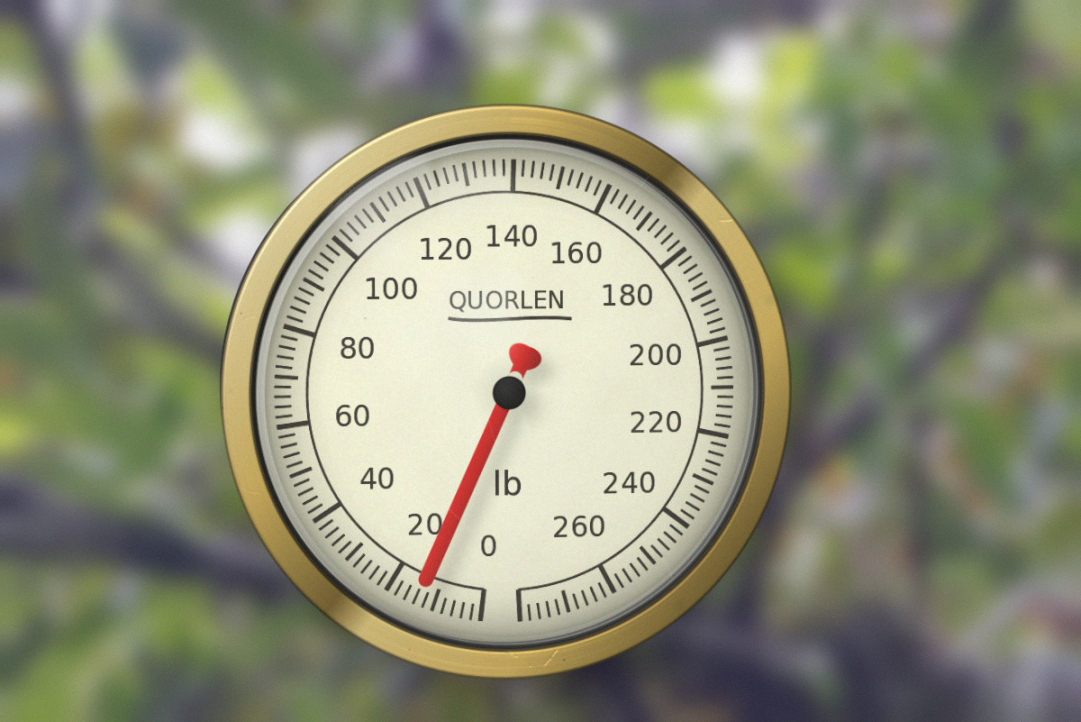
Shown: value=14 unit=lb
